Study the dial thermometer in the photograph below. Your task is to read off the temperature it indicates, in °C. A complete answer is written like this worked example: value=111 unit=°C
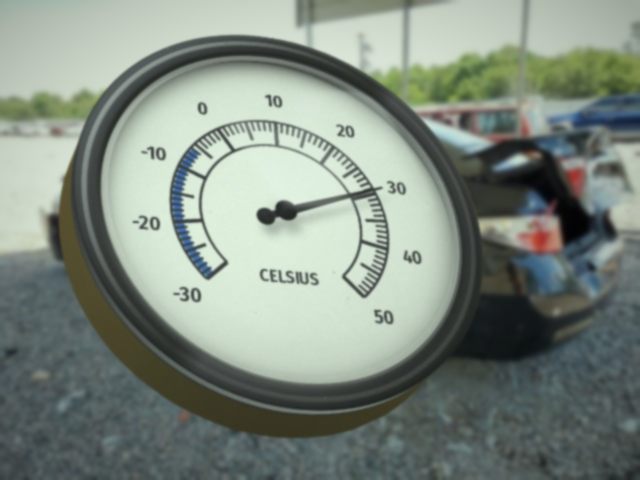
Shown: value=30 unit=°C
